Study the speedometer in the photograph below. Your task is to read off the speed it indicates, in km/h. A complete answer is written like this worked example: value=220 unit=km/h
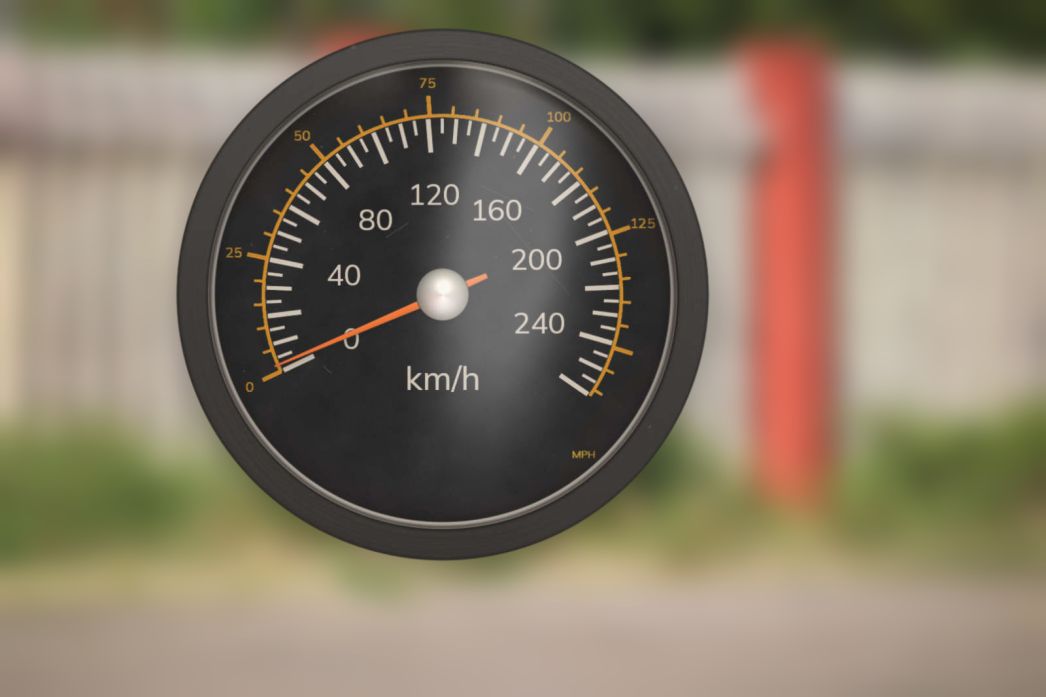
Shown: value=2.5 unit=km/h
